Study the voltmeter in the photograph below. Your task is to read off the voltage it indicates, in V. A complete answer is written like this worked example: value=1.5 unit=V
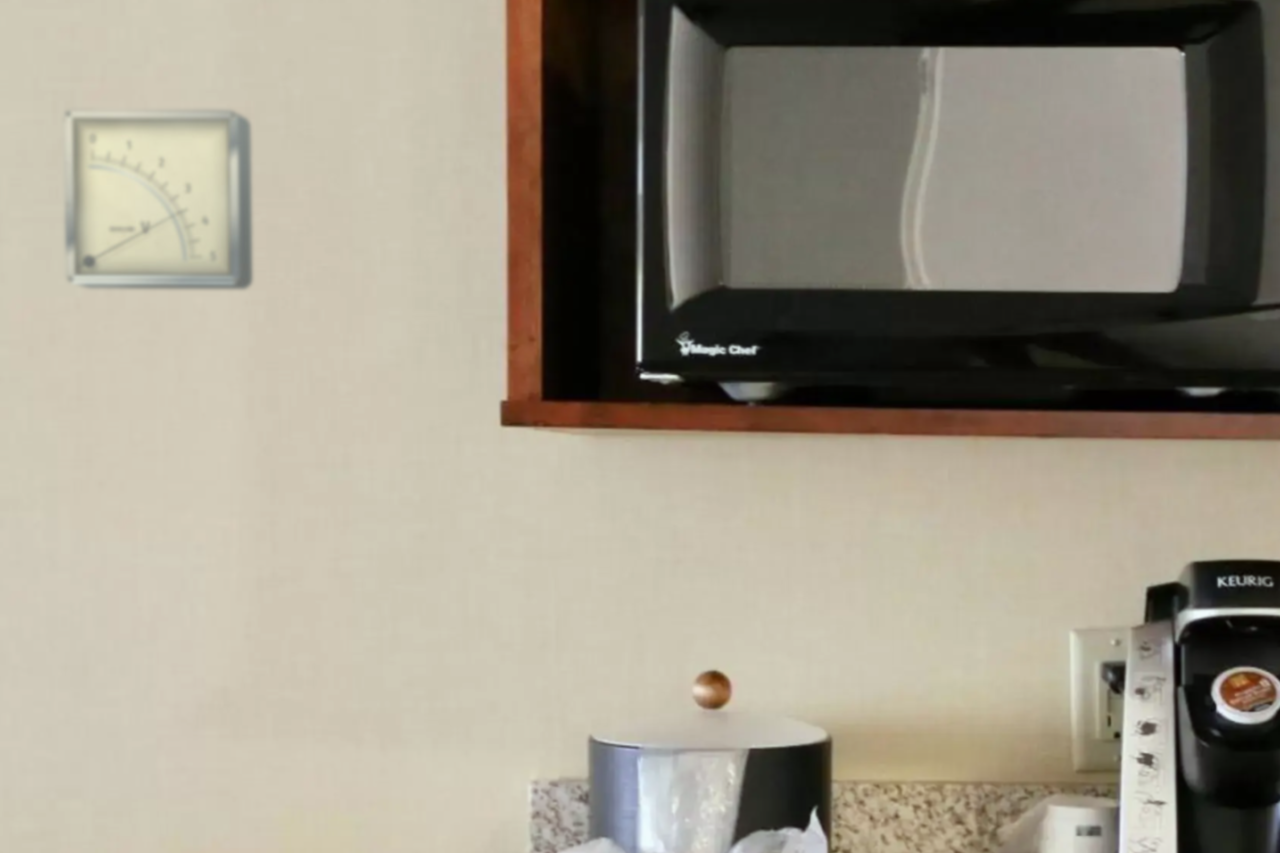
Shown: value=3.5 unit=V
